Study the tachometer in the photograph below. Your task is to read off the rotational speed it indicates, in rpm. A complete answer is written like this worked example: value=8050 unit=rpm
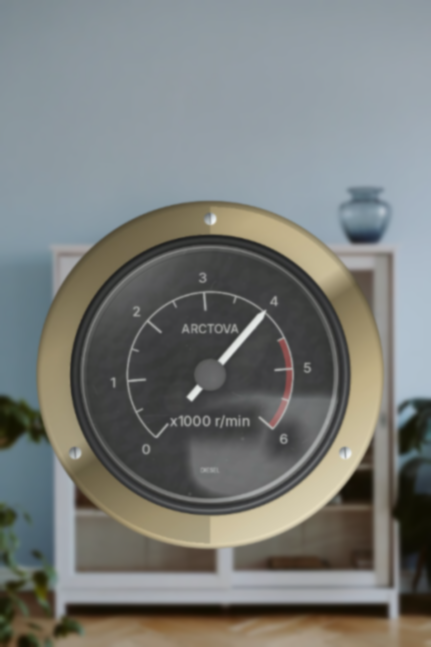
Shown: value=4000 unit=rpm
